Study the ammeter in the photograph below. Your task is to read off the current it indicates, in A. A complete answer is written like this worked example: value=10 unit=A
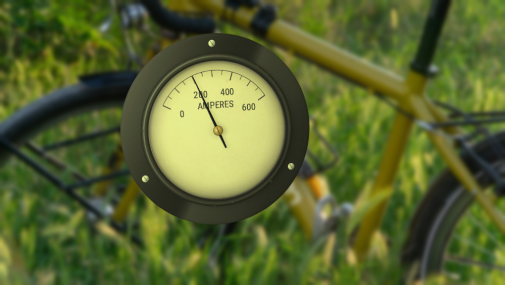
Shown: value=200 unit=A
